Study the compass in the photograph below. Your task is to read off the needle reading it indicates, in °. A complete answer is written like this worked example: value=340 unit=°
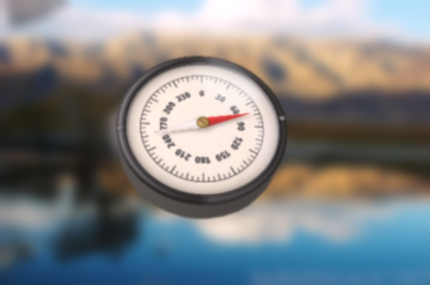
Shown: value=75 unit=°
